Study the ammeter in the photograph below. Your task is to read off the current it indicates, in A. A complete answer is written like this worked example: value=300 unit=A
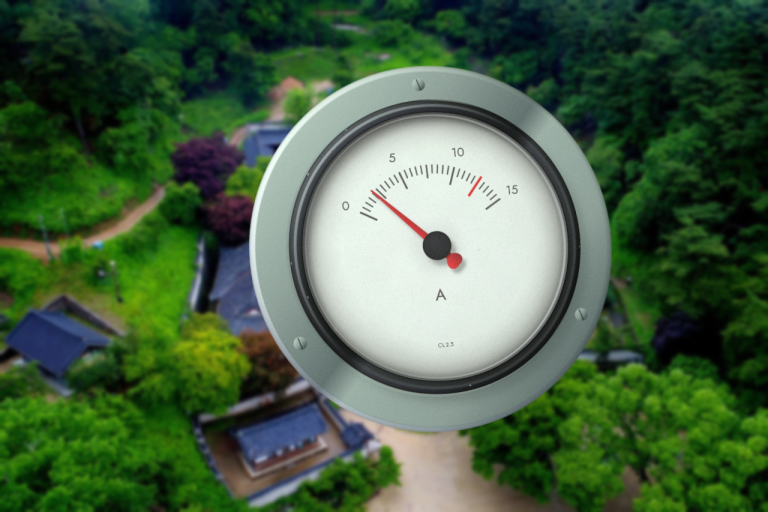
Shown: value=2 unit=A
